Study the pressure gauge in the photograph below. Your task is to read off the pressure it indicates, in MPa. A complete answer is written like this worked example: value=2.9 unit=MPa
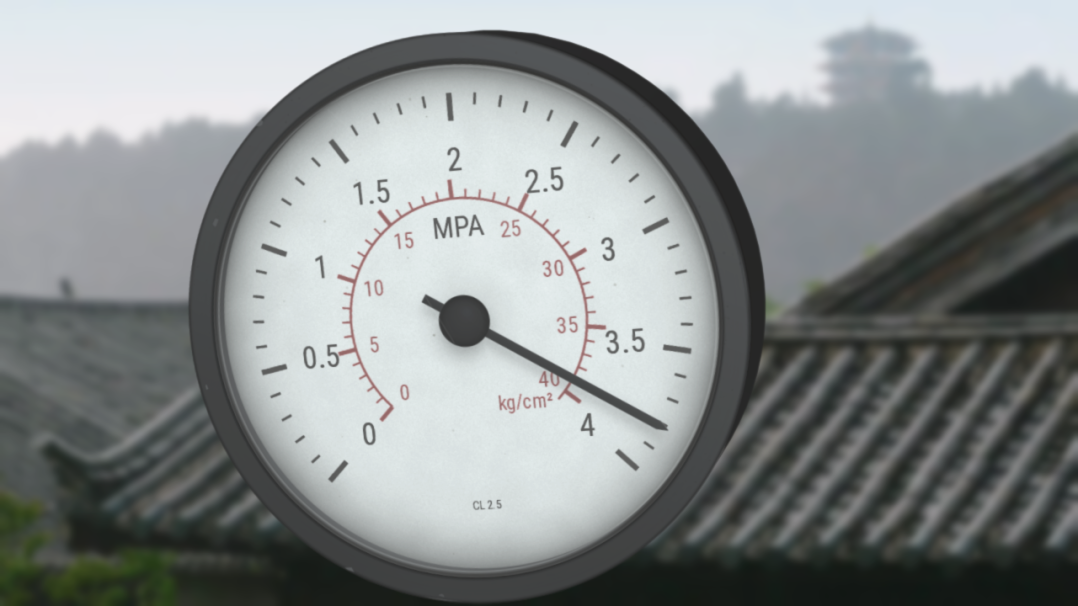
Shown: value=3.8 unit=MPa
